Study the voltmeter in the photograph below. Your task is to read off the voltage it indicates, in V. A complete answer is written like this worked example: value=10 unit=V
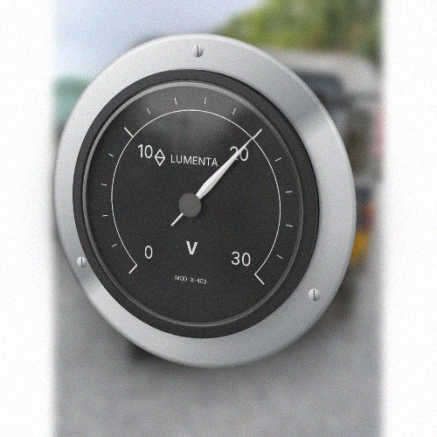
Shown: value=20 unit=V
